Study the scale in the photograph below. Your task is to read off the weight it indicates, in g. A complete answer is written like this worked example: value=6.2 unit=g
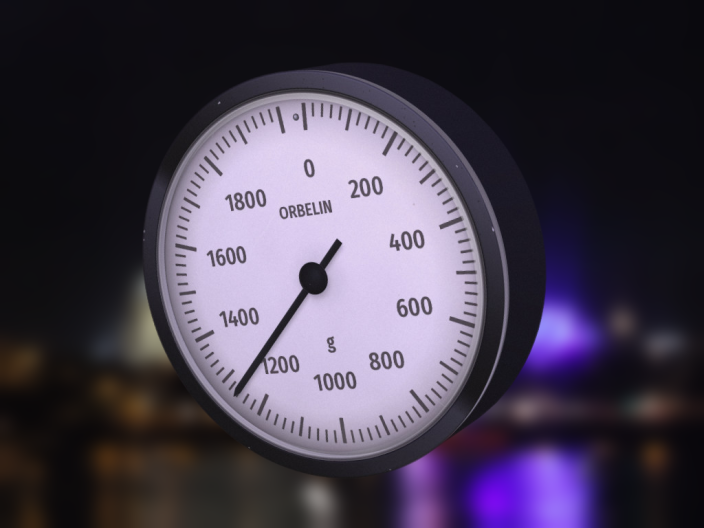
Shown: value=1260 unit=g
